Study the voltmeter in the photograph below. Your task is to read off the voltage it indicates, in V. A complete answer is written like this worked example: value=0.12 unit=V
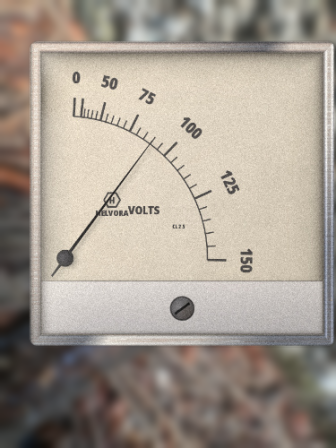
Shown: value=90 unit=V
